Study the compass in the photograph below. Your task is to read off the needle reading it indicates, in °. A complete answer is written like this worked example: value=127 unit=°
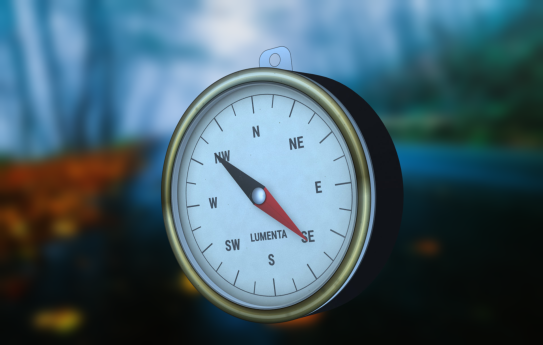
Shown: value=135 unit=°
